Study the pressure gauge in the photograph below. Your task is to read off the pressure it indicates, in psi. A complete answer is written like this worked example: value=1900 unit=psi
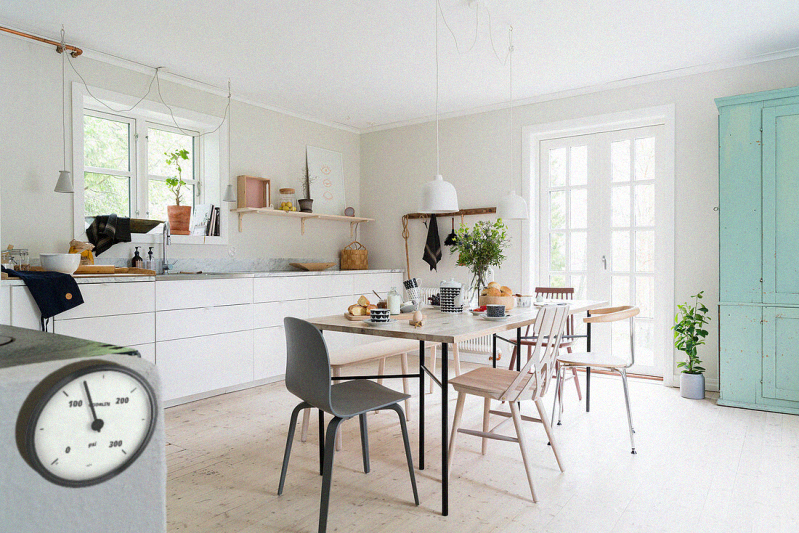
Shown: value=125 unit=psi
